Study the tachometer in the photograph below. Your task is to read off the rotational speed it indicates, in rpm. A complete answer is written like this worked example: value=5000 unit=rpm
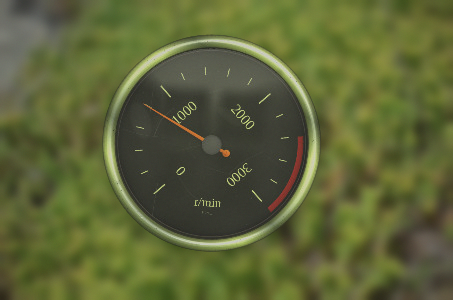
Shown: value=800 unit=rpm
